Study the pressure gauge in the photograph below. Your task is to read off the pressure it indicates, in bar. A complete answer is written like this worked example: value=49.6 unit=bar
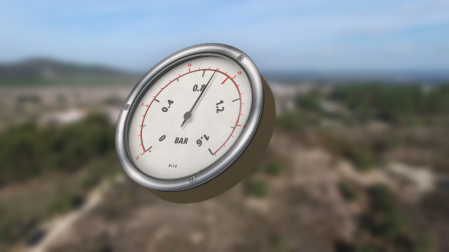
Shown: value=0.9 unit=bar
